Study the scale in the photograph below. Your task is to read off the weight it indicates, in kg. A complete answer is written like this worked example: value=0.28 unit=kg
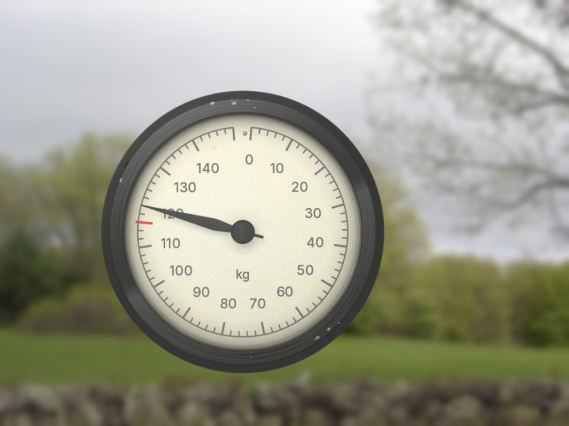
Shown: value=120 unit=kg
